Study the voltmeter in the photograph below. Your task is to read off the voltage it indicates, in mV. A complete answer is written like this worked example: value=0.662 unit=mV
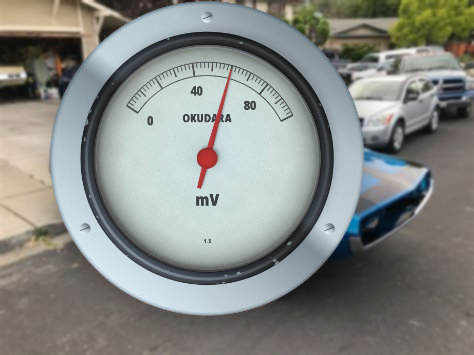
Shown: value=60 unit=mV
